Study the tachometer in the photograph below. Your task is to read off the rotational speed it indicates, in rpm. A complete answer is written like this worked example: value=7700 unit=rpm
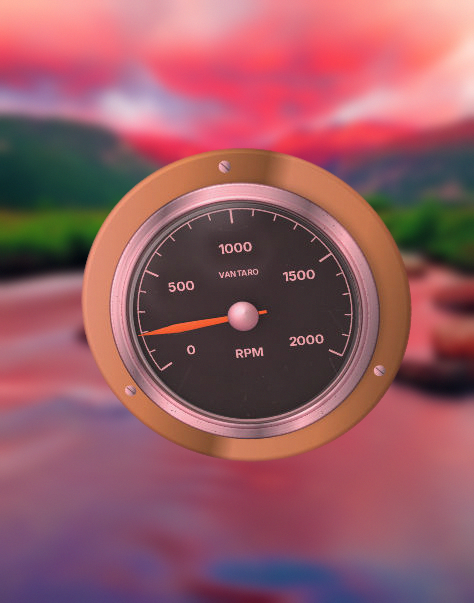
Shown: value=200 unit=rpm
